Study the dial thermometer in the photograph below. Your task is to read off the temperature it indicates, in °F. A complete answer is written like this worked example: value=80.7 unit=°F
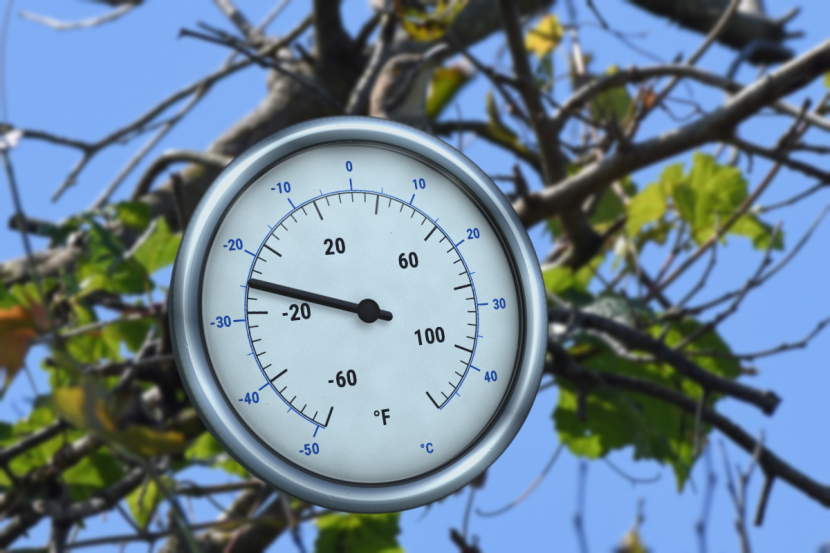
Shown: value=-12 unit=°F
